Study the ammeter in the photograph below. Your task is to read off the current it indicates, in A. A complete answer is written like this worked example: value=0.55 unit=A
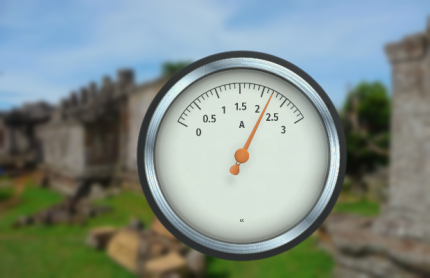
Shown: value=2.2 unit=A
